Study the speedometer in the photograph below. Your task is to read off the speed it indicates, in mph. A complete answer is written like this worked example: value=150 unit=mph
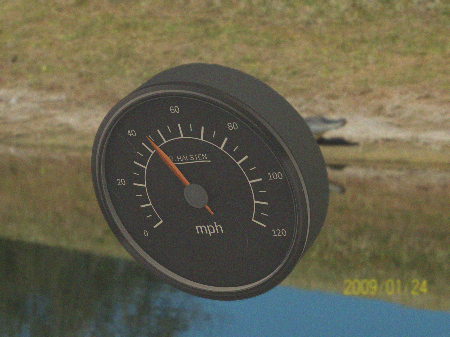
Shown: value=45 unit=mph
